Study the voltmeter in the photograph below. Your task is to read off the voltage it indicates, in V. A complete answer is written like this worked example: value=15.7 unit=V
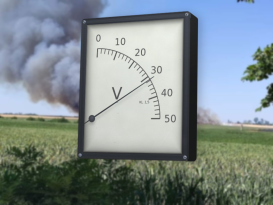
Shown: value=32 unit=V
